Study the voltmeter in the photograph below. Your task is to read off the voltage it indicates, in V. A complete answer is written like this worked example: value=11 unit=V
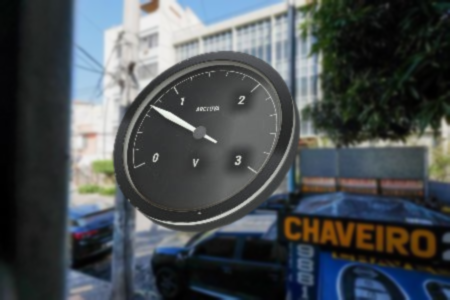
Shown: value=0.7 unit=V
